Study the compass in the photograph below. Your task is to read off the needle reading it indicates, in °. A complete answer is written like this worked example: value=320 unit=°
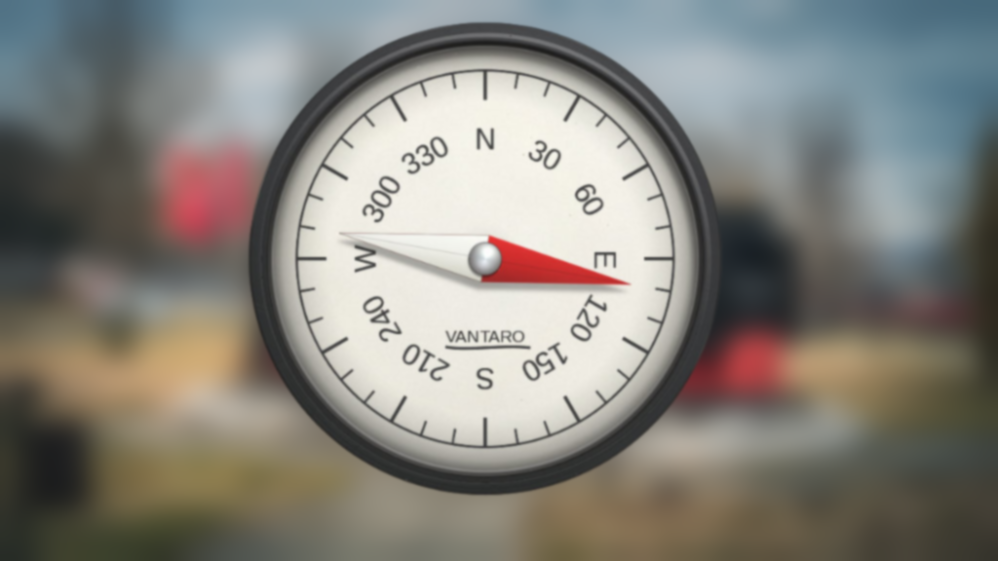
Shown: value=100 unit=°
